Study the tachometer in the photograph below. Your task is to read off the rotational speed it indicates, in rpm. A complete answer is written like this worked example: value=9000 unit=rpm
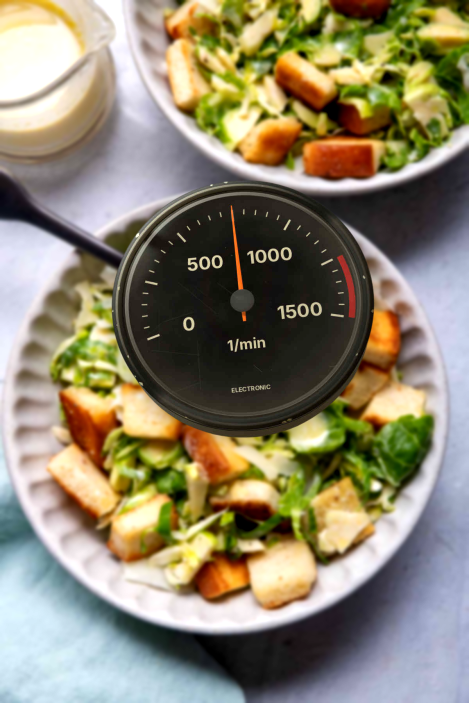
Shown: value=750 unit=rpm
